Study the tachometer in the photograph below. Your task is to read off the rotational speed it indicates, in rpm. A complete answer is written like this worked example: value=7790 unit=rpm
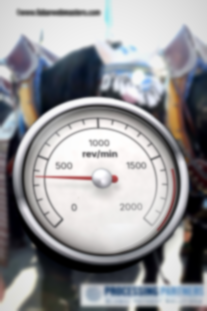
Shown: value=350 unit=rpm
